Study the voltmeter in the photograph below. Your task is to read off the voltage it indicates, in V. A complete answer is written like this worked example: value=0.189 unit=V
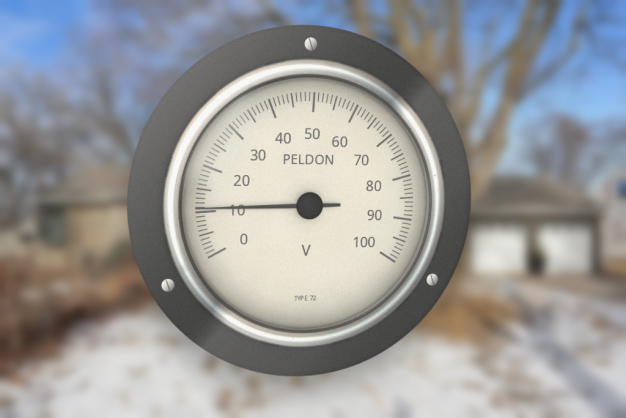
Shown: value=11 unit=V
